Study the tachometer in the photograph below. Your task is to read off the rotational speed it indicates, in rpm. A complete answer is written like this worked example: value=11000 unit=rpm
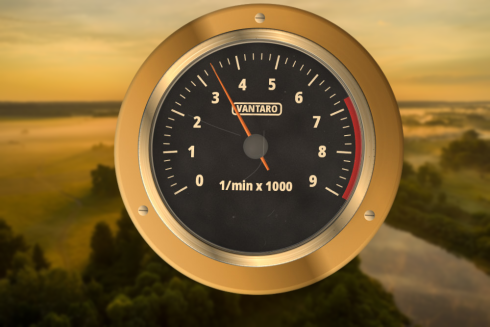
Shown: value=3400 unit=rpm
